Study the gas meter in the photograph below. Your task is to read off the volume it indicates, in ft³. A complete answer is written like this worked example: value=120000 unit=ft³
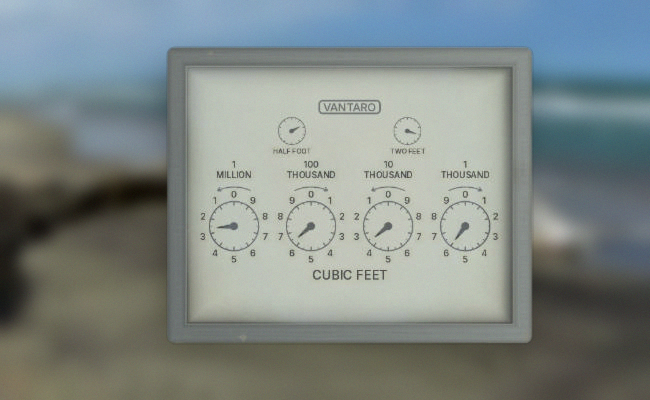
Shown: value=263600 unit=ft³
